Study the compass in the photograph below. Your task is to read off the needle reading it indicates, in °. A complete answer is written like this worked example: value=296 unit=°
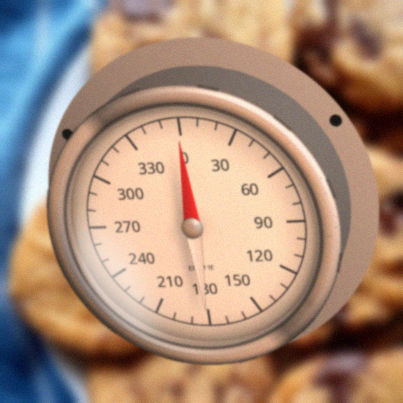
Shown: value=0 unit=°
